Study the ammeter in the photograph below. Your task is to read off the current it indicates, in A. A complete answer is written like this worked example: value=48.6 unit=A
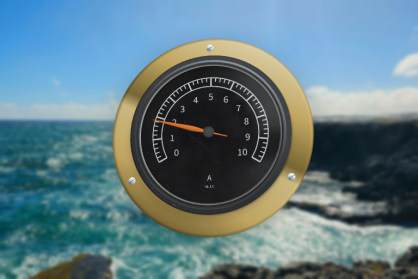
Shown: value=1.8 unit=A
